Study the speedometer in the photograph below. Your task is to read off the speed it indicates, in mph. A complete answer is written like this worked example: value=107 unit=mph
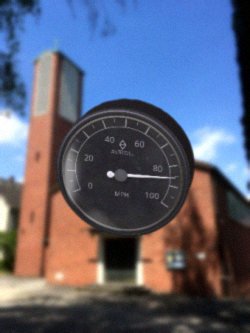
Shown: value=85 unit=mph
